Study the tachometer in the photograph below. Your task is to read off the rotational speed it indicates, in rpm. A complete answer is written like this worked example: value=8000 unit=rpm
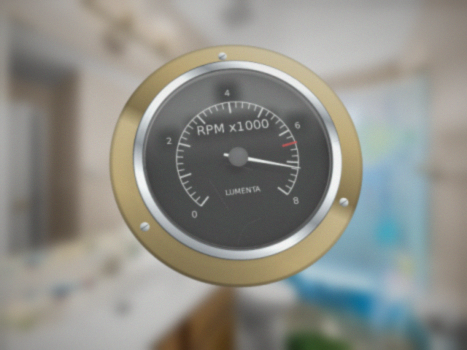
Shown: value=7200 unit=rpm
